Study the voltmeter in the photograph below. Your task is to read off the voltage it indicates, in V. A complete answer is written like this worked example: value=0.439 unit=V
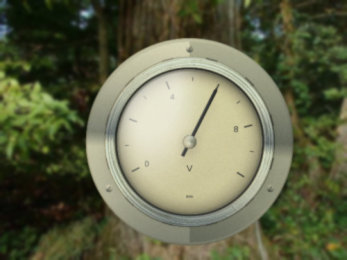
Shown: value=6 unit=V
